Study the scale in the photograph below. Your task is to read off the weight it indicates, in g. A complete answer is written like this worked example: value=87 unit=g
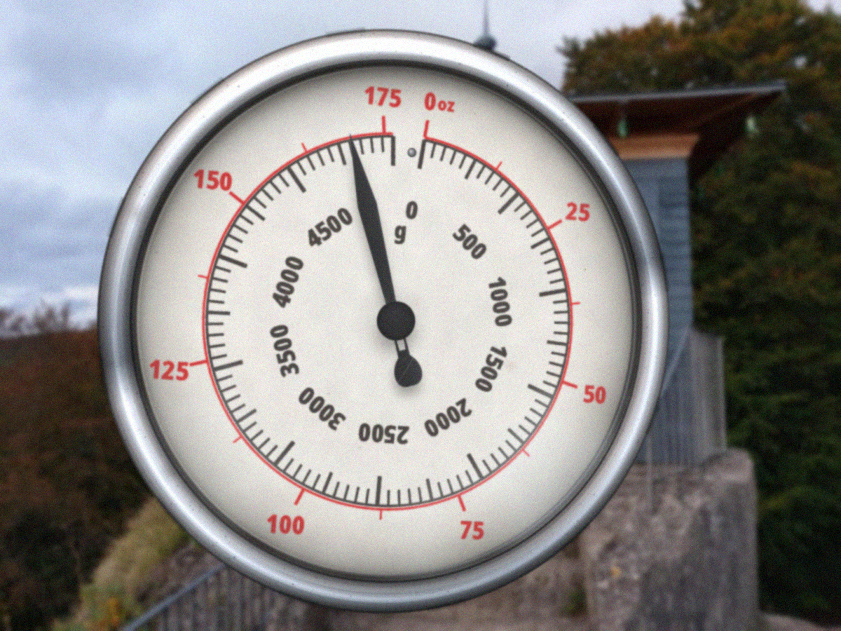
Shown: value=4800 unit=g
